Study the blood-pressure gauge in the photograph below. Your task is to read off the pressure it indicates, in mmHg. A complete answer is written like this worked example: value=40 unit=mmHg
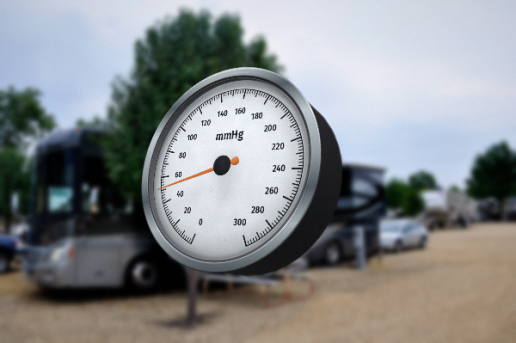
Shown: value=50 unit=mmHg
